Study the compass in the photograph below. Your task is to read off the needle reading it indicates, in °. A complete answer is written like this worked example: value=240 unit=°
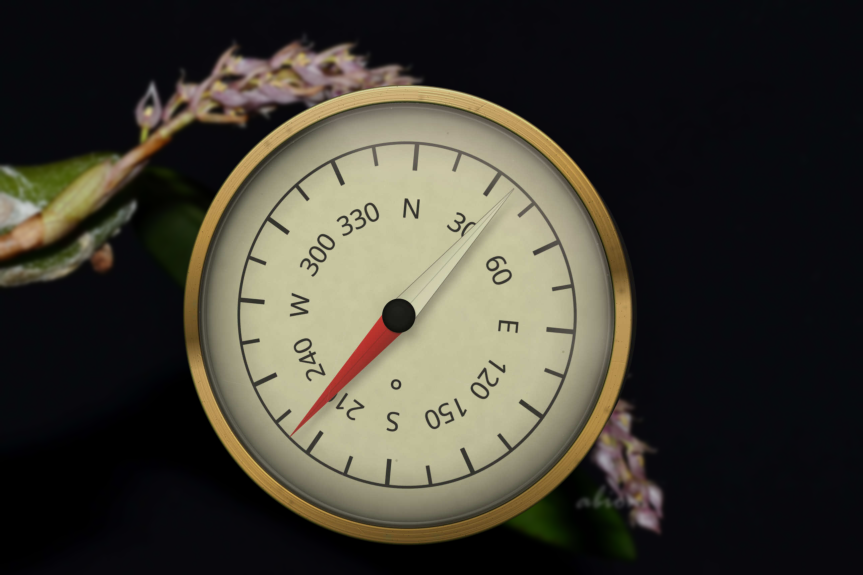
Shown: value=217.5 unit=°
